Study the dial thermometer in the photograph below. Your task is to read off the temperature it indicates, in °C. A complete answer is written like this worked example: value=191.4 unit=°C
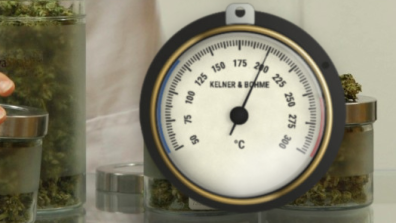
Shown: value=200 unit=°C
